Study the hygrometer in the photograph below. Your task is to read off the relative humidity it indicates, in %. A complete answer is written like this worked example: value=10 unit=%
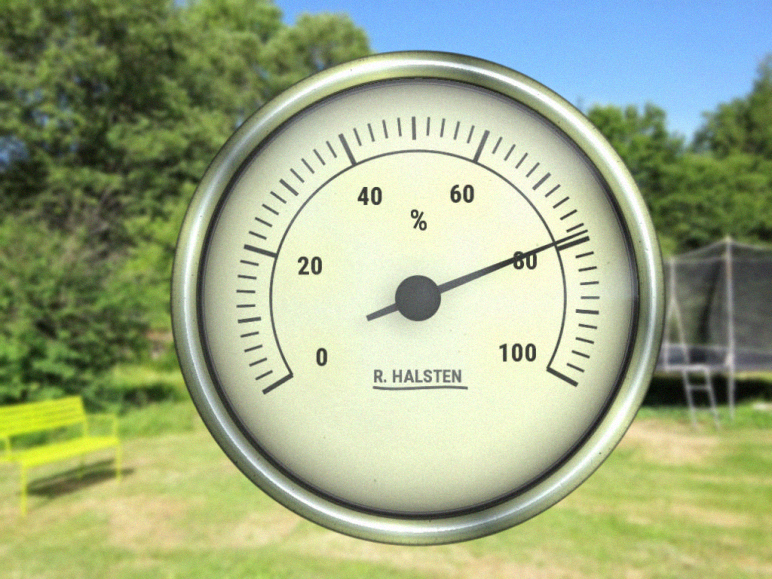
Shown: value=79 unit=%
